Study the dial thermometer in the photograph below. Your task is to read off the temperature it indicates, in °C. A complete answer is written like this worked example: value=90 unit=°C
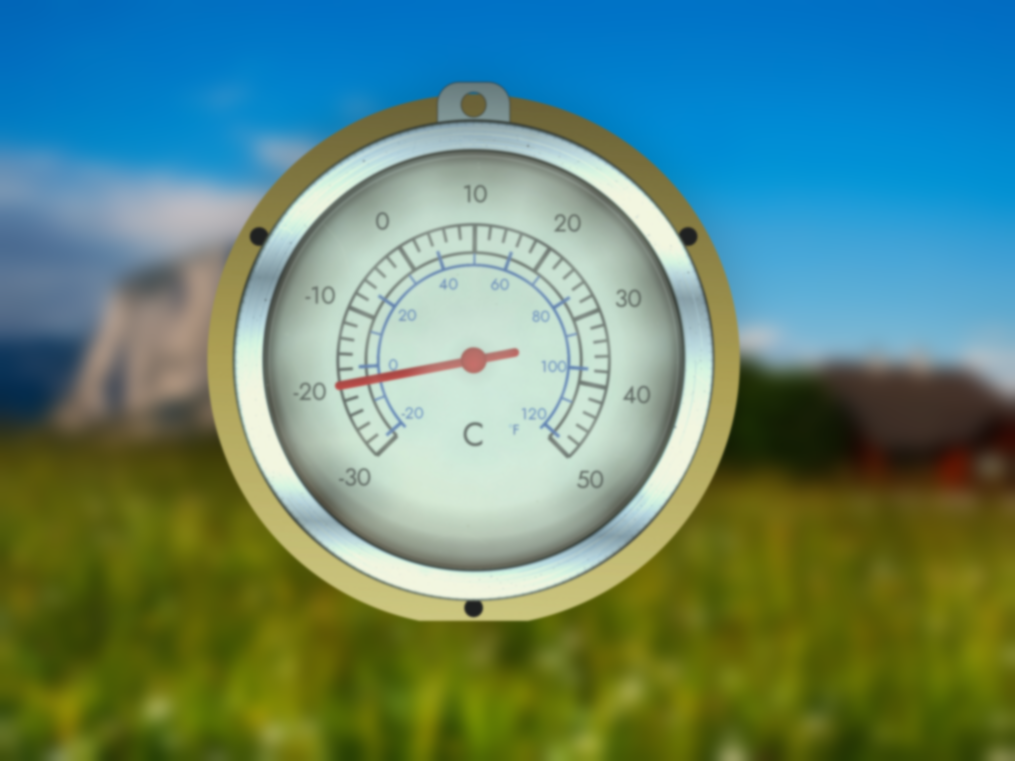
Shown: value=-20 unit=°C
